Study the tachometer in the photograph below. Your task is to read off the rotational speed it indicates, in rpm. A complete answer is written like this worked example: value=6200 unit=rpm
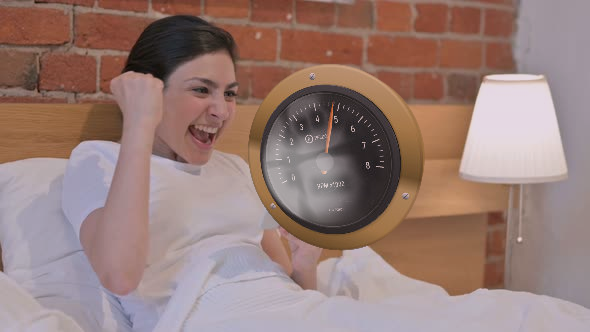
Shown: value=4800 unit=rpm
